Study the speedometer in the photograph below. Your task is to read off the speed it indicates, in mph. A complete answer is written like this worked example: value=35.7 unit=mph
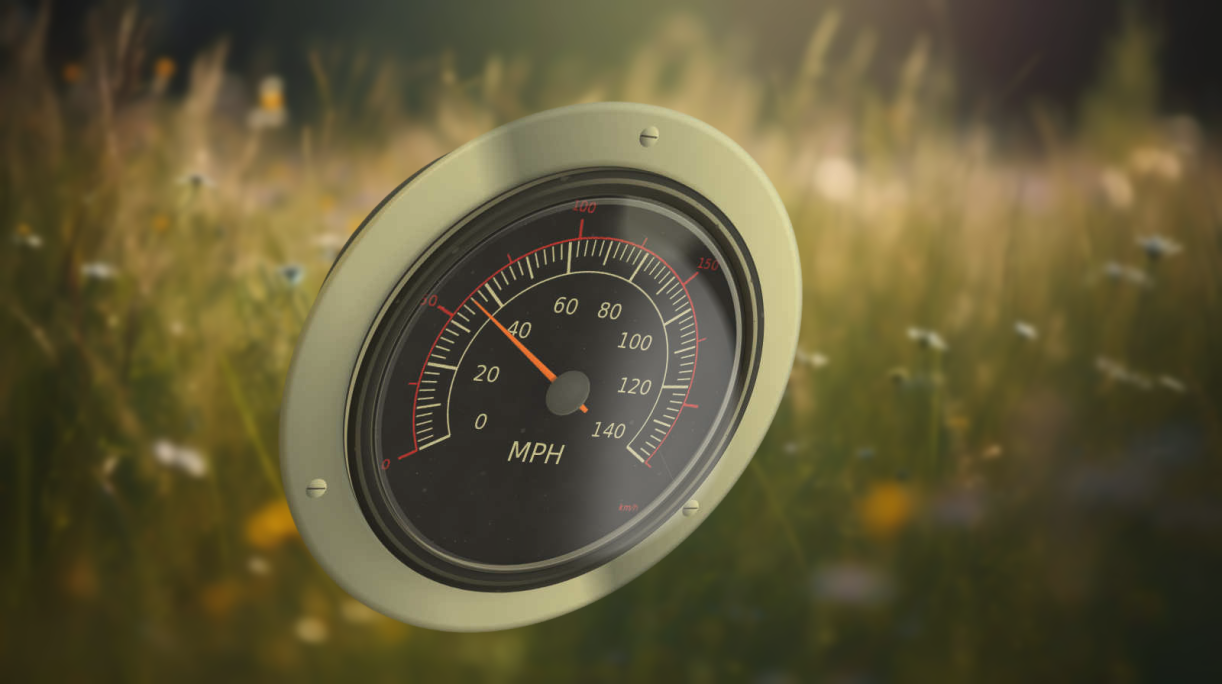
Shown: value=36 unit=mph
